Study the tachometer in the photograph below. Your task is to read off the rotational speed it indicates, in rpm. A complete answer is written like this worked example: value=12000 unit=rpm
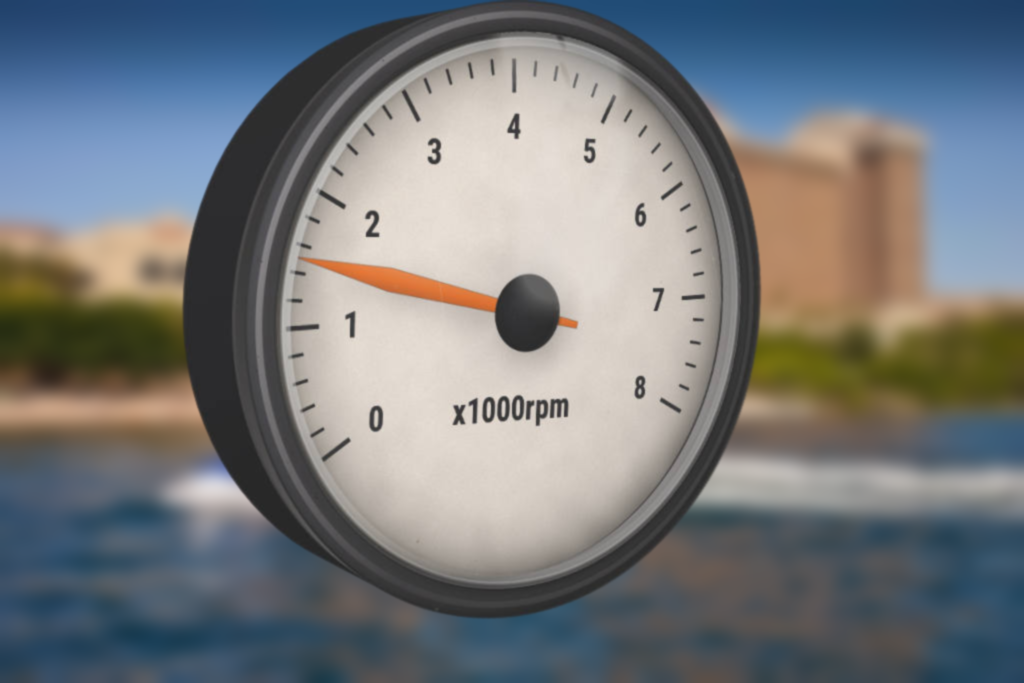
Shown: value=1500 unit=rpm
